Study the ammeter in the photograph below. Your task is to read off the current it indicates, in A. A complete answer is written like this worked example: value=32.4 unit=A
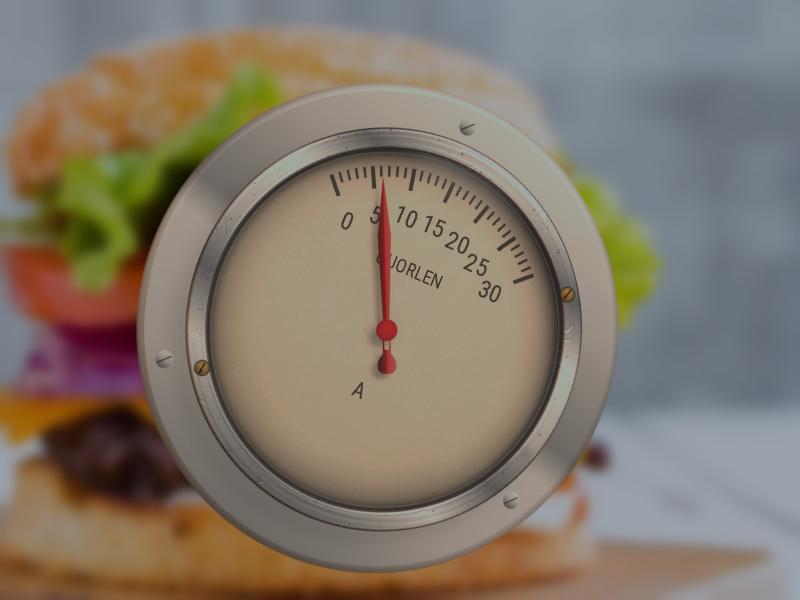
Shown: value=6 unit=A
